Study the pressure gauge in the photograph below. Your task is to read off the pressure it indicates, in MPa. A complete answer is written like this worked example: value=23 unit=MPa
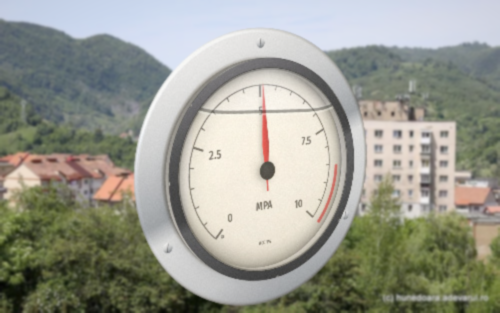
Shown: value=5 unit=MPa
